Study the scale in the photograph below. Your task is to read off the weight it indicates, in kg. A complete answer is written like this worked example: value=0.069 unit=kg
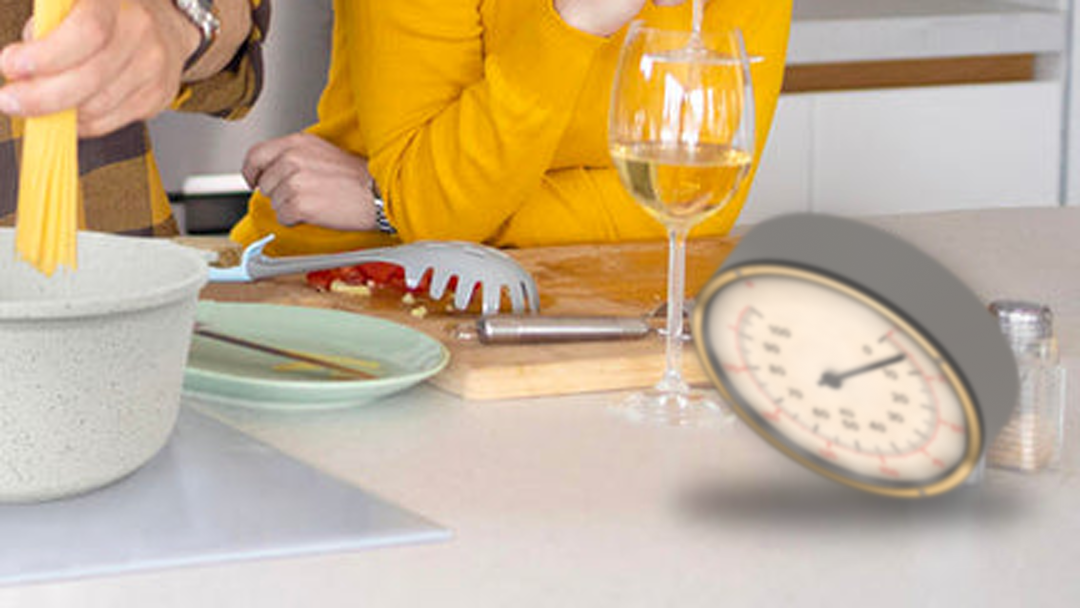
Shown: value=5 unit=kg
